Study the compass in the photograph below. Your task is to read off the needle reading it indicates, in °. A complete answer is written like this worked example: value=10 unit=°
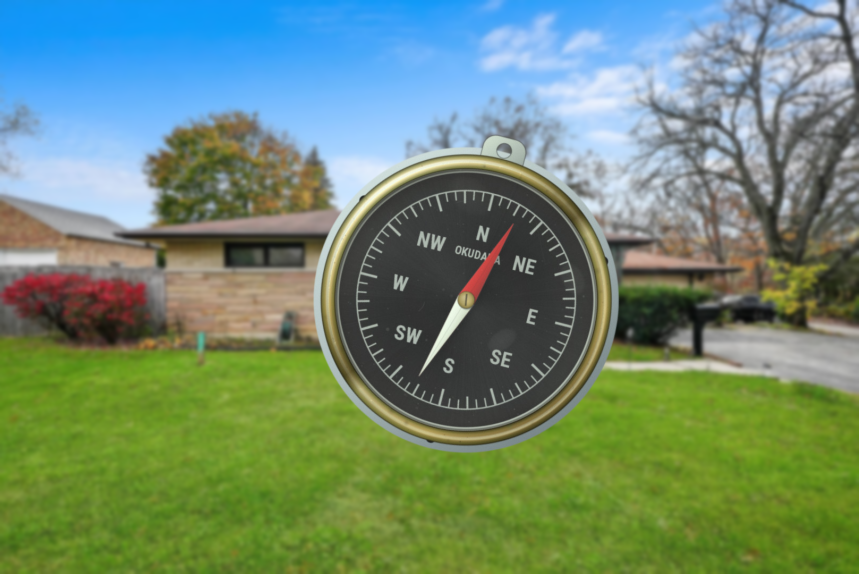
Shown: value=17.5 unit=°
